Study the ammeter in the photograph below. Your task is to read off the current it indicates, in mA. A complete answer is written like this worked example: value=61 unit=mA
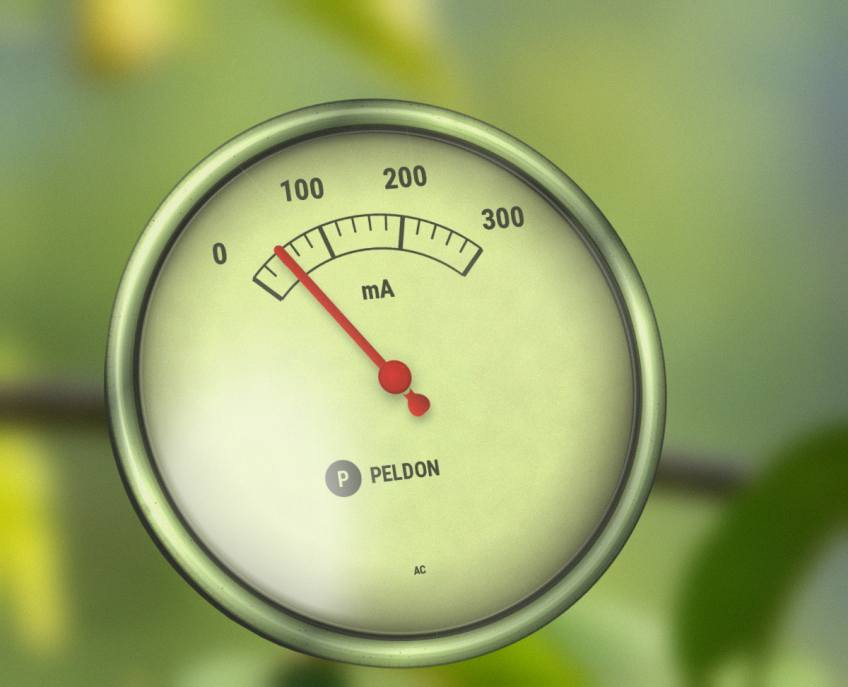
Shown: value=40 unit=mA
